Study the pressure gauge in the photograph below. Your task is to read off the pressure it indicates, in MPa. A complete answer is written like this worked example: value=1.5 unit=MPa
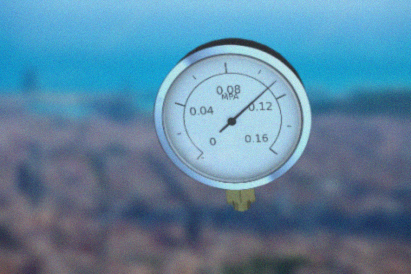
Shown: value=0.11 unit=MPa
